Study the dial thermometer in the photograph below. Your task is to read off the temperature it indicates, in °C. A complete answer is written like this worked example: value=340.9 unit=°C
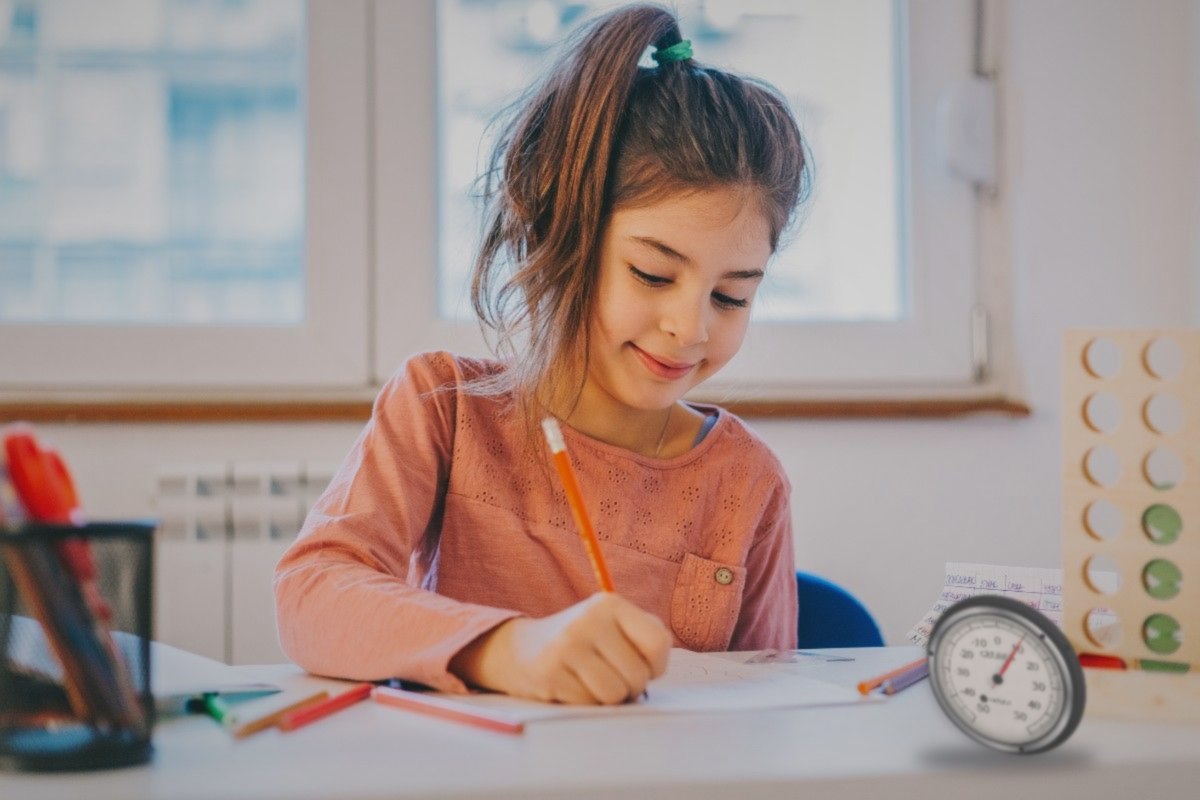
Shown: value=10 unit=°C
